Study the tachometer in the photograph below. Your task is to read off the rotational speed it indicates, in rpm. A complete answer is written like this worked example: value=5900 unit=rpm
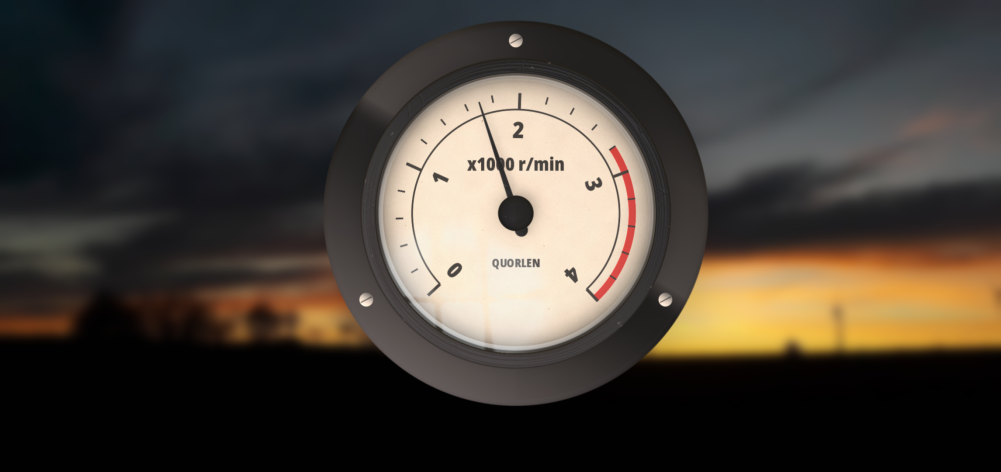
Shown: value=1700 unit=rpm
